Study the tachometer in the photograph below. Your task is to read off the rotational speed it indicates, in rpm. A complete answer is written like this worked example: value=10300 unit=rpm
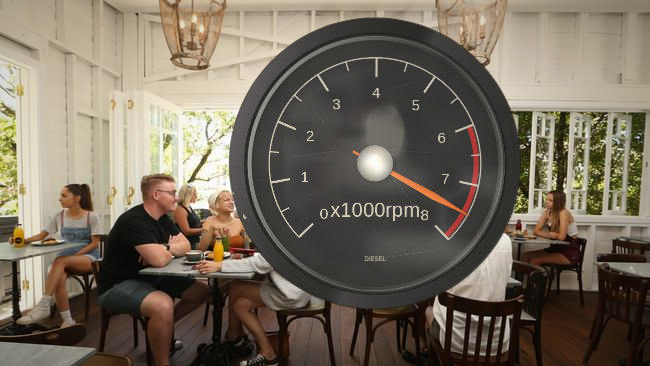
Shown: value=7500 unit=rpm
